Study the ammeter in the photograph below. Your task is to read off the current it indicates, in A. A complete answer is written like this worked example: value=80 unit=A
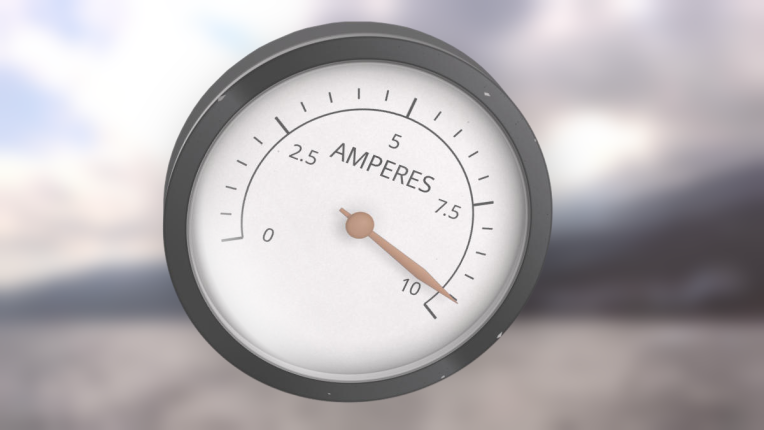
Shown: value=9.5 unit=A
